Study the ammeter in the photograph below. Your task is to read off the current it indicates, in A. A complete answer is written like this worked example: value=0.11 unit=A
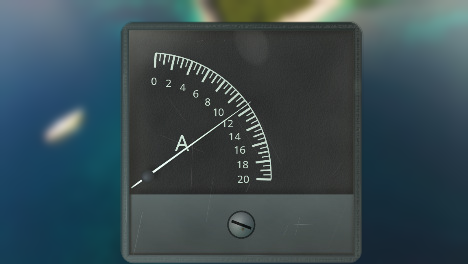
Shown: value=11.5 unit=A
